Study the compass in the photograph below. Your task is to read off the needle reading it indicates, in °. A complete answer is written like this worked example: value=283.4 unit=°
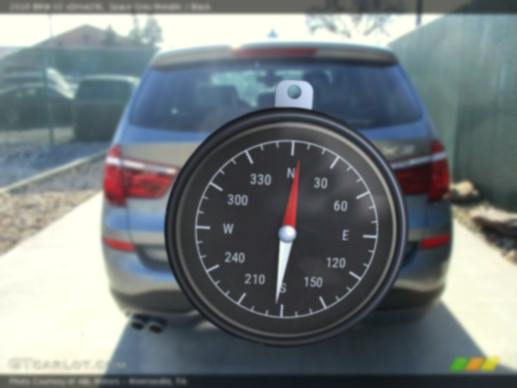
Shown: value=5 unit=°
